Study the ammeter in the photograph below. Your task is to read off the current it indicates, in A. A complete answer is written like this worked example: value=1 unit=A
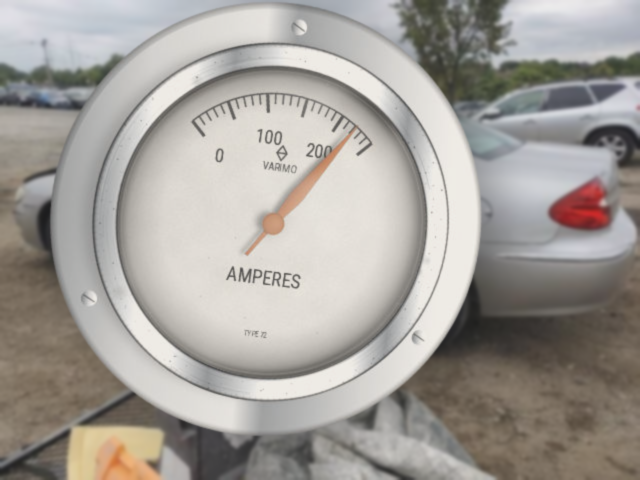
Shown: value=220 unit=A
